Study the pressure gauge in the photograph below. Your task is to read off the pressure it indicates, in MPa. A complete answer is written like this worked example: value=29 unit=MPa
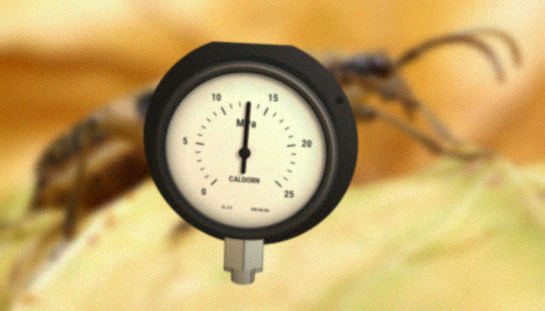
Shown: value=13 unit=MPa
